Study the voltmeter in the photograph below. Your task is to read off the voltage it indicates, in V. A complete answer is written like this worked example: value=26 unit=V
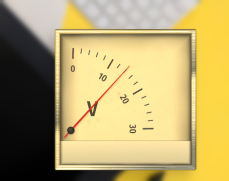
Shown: value=14 unit=V
